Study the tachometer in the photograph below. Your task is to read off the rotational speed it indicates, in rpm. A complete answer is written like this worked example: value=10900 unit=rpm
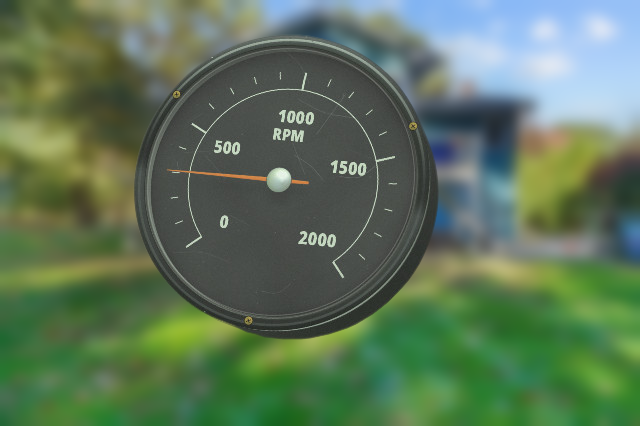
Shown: value=300 unit=rpm
